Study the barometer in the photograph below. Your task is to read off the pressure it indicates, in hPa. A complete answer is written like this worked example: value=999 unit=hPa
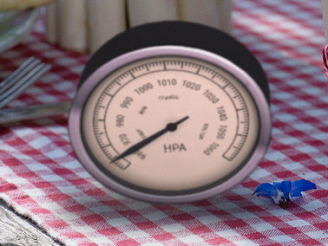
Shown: value=965 unit=hPa
